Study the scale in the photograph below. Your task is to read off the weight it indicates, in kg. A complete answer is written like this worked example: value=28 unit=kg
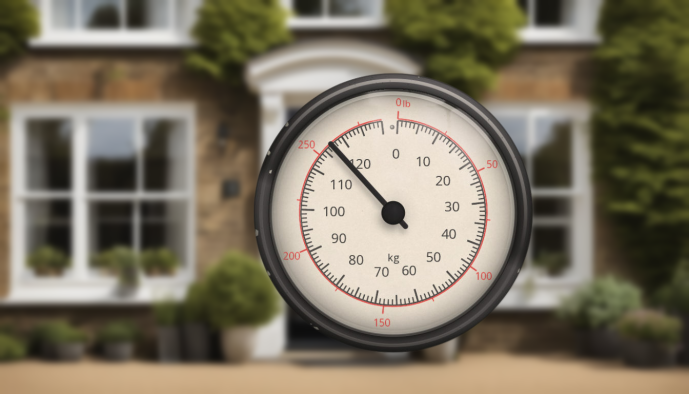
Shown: value=117 unit=kg
